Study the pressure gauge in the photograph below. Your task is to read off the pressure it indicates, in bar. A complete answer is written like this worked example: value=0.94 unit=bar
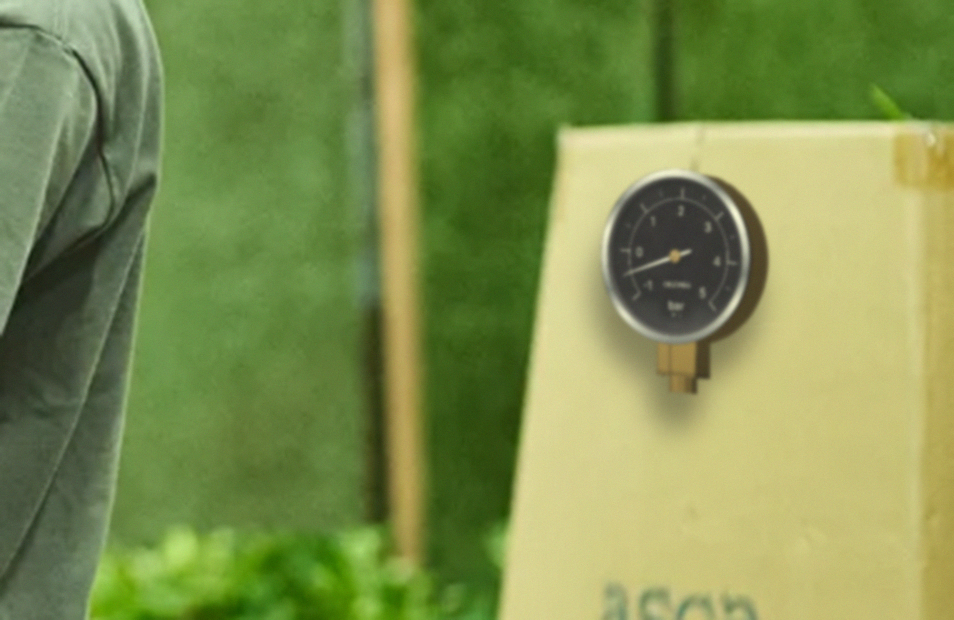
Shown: value=-0.5 unit=bar
